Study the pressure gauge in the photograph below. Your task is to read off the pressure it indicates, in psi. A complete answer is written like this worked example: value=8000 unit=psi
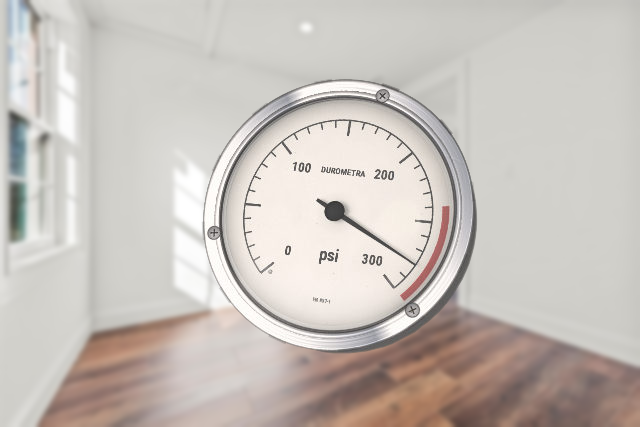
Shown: value=280 unit=psi
